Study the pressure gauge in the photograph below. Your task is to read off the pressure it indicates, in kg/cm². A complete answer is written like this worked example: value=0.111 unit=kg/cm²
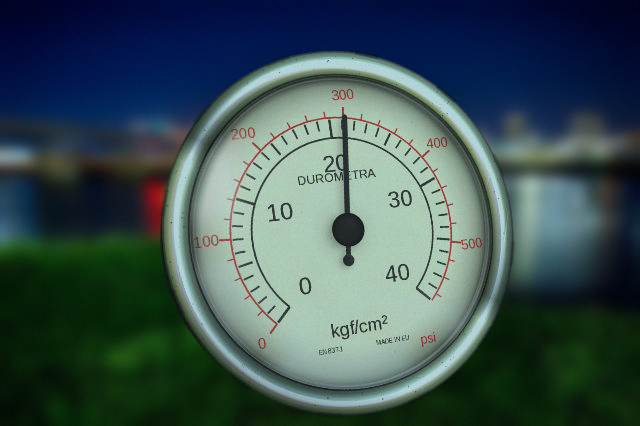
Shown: value=21 unit=kg/cm²
